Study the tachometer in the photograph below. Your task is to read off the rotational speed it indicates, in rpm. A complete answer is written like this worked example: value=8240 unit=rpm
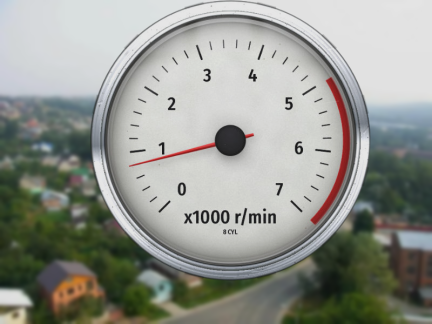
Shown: value=800 unit=rpm
